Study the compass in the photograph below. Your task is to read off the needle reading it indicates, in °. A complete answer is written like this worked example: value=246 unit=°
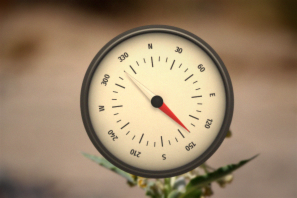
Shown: value=140 unit=°
